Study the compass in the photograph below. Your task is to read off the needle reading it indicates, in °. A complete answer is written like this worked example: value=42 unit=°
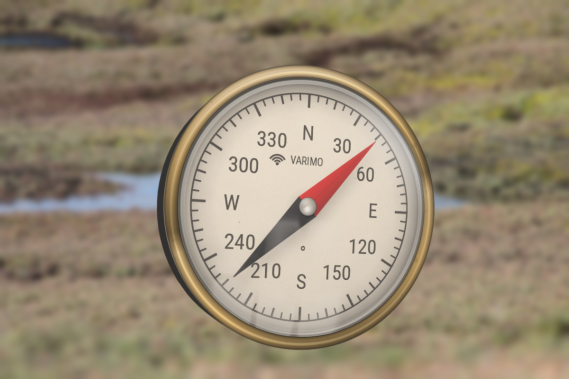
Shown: value=45 unit=°
